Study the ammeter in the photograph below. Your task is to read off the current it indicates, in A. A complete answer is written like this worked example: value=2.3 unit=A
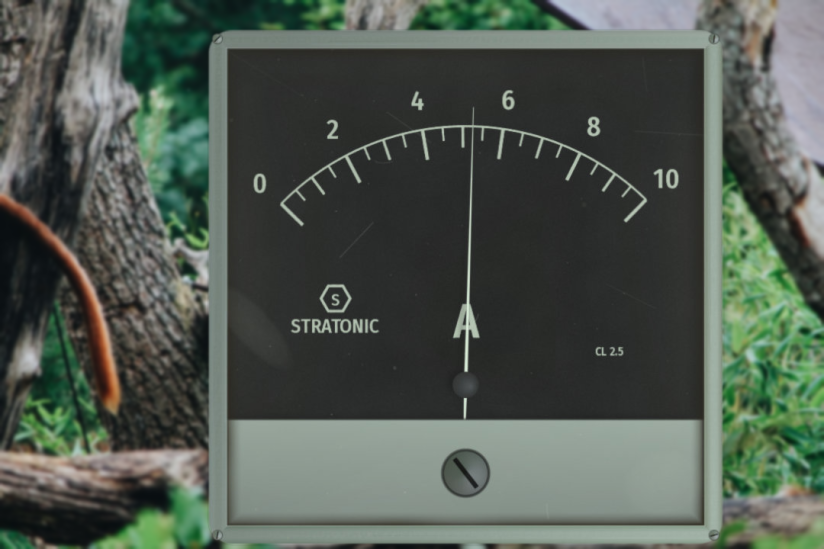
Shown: value=5.25 unit=A
